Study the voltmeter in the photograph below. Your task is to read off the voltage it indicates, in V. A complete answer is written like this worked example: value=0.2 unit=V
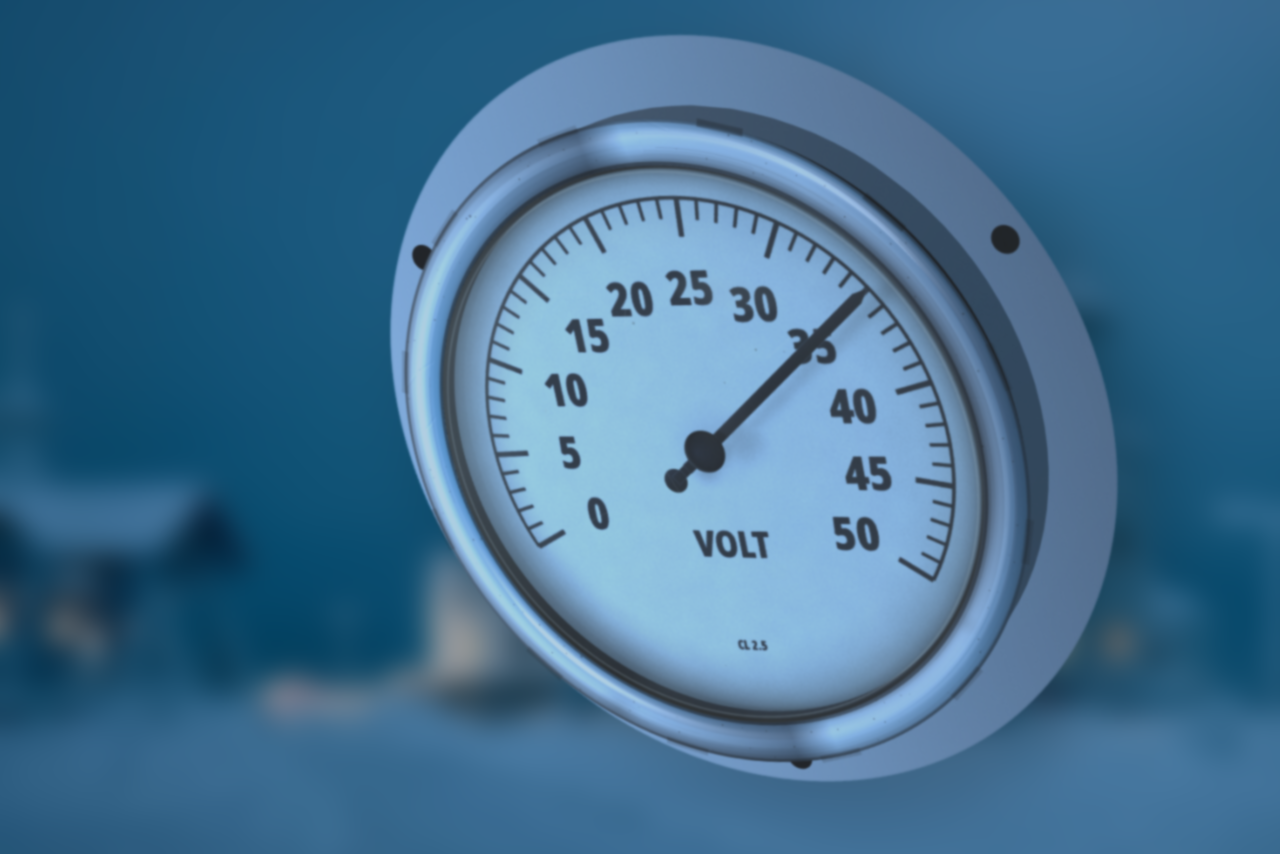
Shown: value=35 unit=V
